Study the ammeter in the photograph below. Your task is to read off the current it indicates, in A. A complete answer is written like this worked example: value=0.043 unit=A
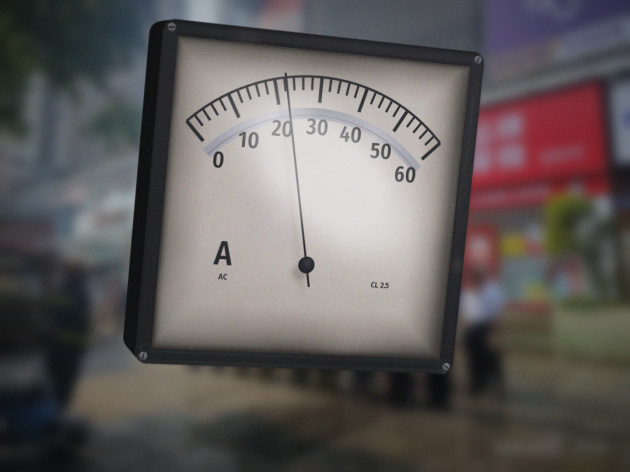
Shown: value=22 unit=A
